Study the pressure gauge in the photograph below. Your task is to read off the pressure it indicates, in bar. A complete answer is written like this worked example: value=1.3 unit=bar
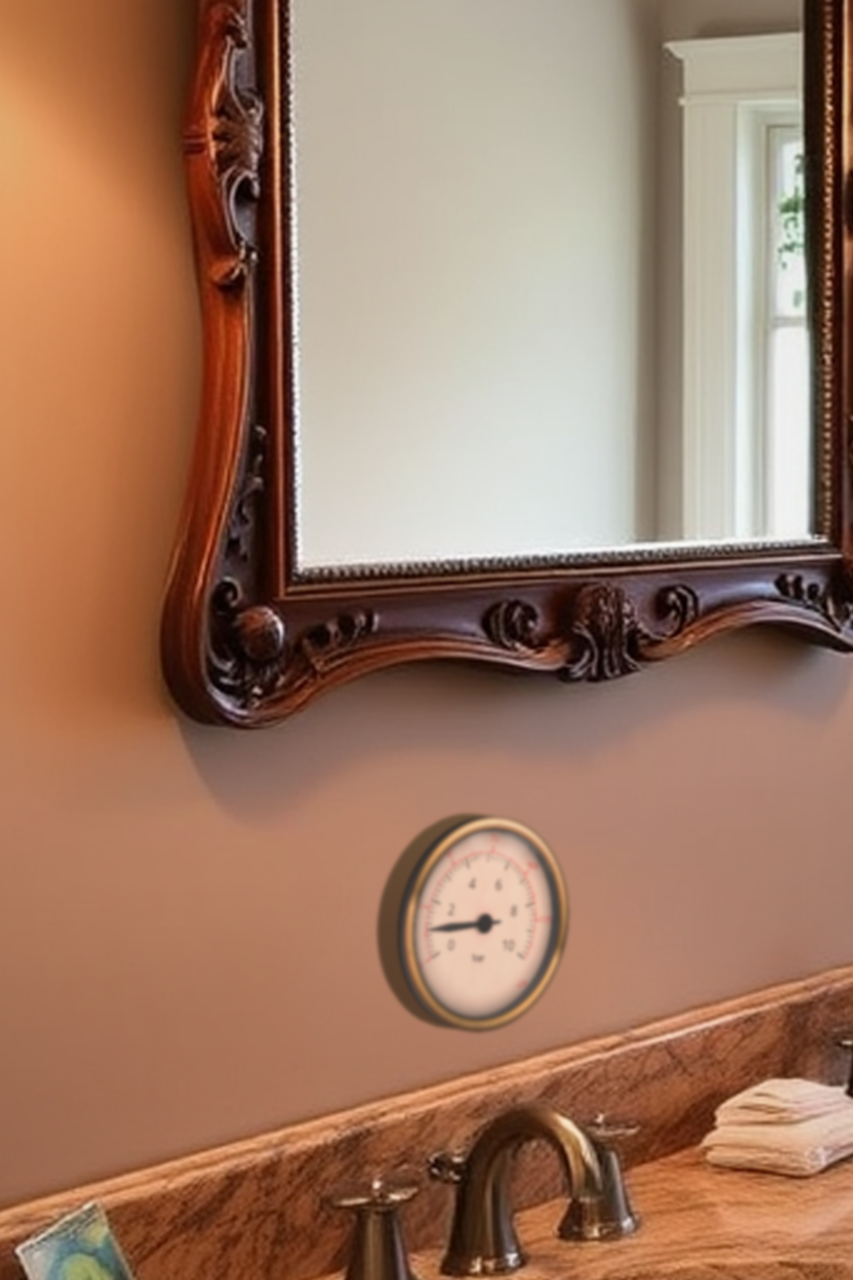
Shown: value=1 unit=bar
